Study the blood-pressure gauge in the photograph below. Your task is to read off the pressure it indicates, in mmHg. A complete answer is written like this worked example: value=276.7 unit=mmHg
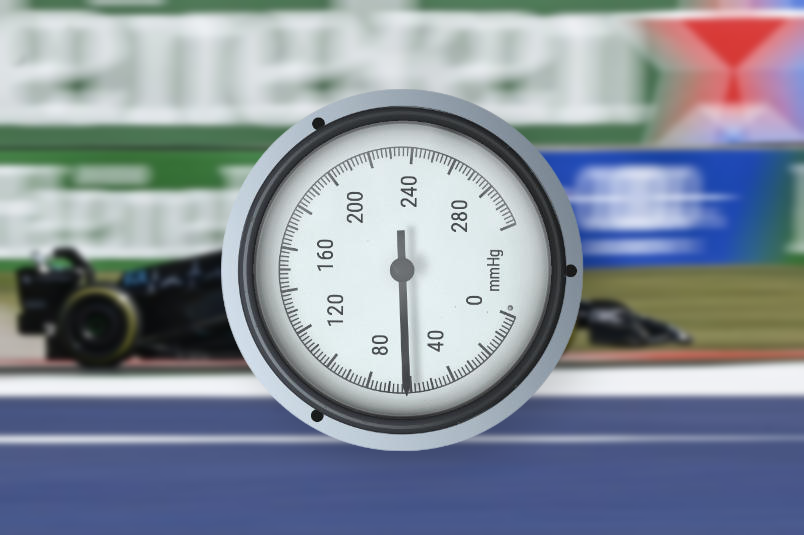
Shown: value=62 unit=mmHg
